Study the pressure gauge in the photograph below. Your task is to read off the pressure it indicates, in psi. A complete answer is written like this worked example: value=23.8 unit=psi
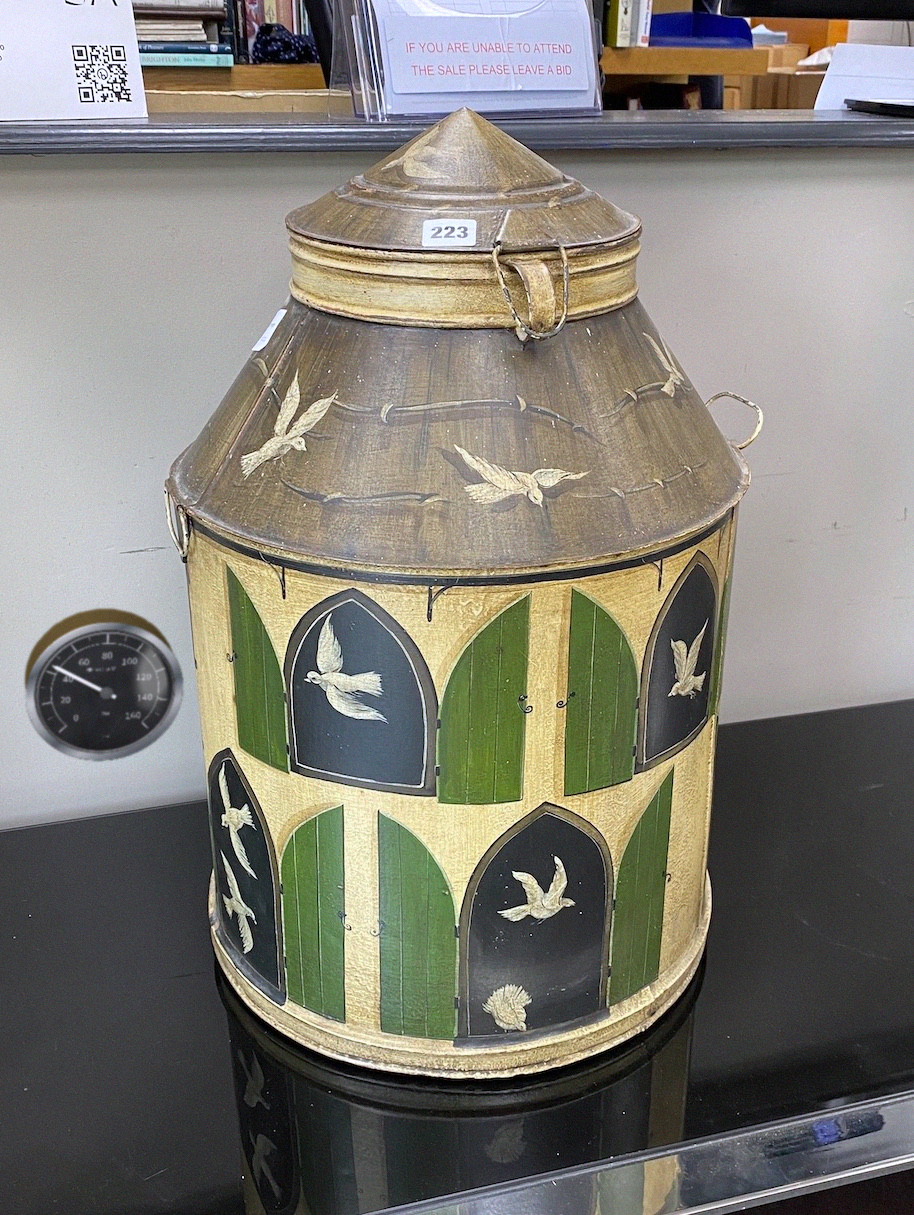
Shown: value=45 unit=psi
